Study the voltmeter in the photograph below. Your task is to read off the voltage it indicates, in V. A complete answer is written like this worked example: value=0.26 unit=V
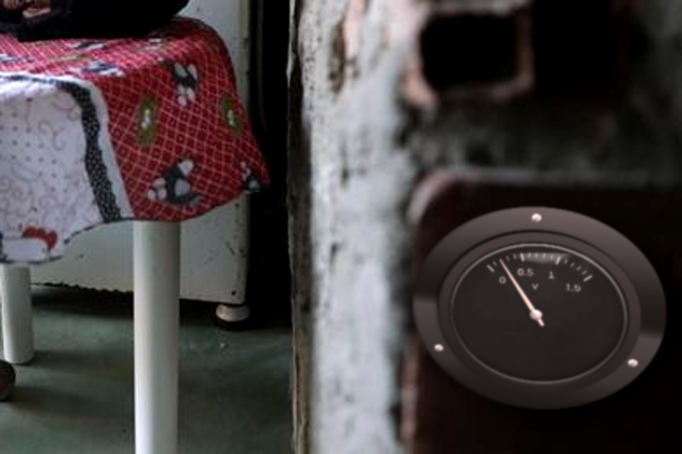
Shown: value=0.2 unit=V
